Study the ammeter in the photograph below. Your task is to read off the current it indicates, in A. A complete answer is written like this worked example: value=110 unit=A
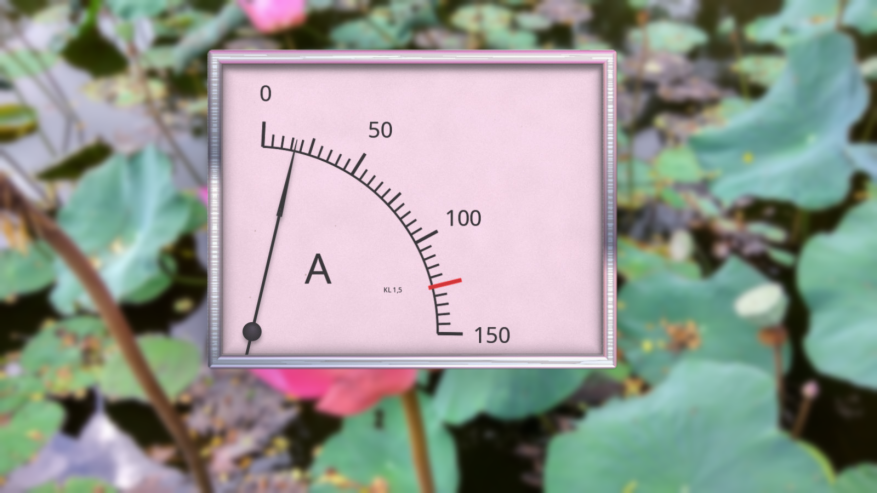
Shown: value=17.5 unit=A
